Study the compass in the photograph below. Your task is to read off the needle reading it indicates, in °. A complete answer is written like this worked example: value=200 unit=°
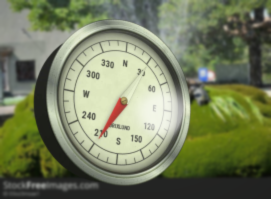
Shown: value=210 unit=°
